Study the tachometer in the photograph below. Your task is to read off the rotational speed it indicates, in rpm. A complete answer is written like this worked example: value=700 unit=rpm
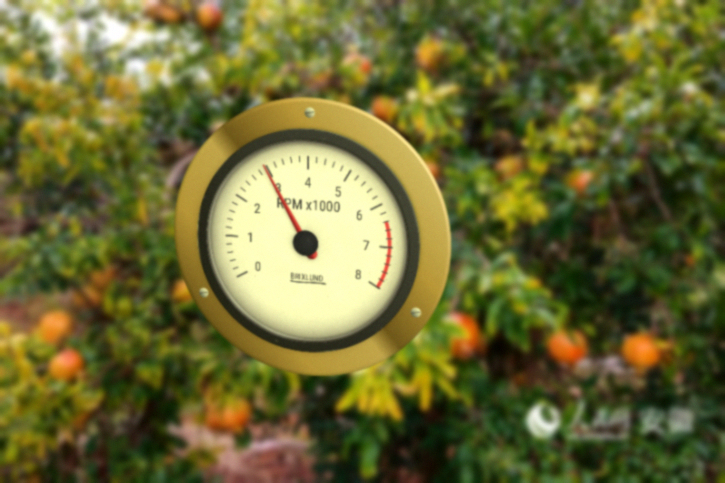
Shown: value=3000 unit=rpm
